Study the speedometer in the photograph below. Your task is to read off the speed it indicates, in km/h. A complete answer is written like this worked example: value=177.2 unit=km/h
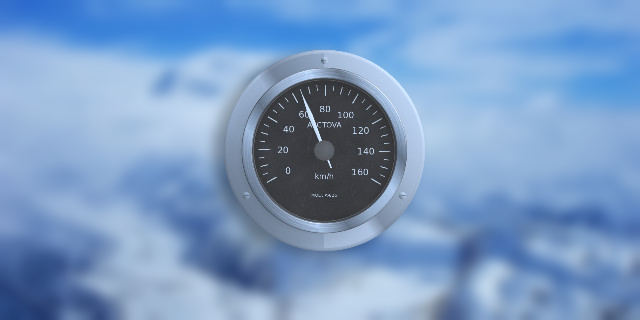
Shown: value=65 unit=km/h
